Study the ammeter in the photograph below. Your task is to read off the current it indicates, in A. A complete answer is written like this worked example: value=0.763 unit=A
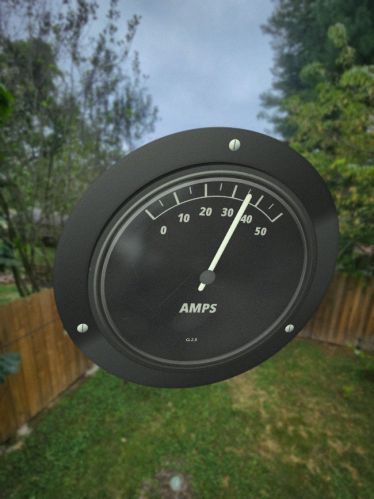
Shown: value=35 unit=A
